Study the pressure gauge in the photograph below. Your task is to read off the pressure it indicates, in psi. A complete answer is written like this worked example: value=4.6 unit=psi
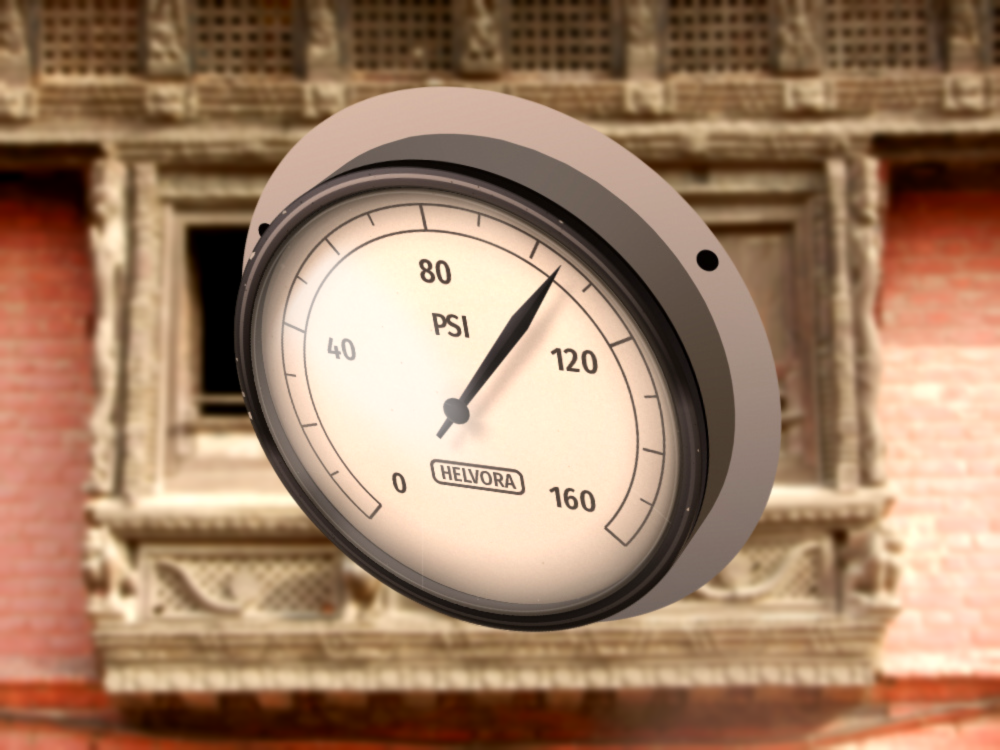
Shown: value=105 unit=psi
